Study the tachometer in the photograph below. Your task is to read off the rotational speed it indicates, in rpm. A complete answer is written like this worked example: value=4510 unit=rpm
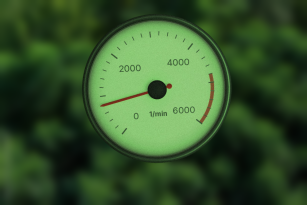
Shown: value=800 unit=rpm
